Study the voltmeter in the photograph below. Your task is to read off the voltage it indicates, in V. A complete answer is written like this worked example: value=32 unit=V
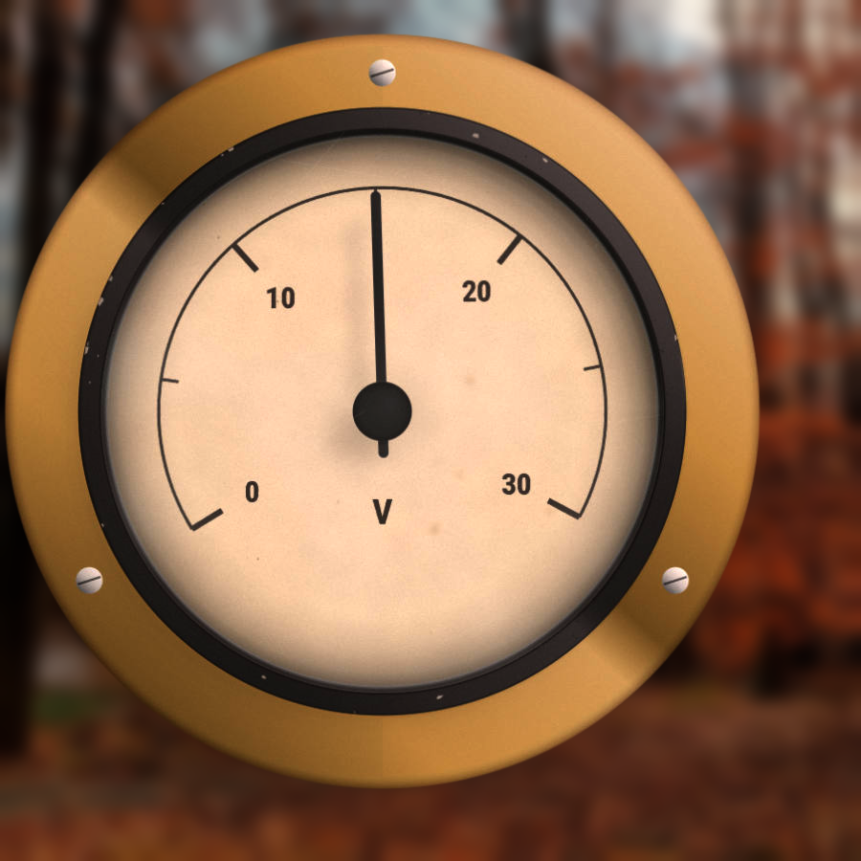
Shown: value=15 unit=V
